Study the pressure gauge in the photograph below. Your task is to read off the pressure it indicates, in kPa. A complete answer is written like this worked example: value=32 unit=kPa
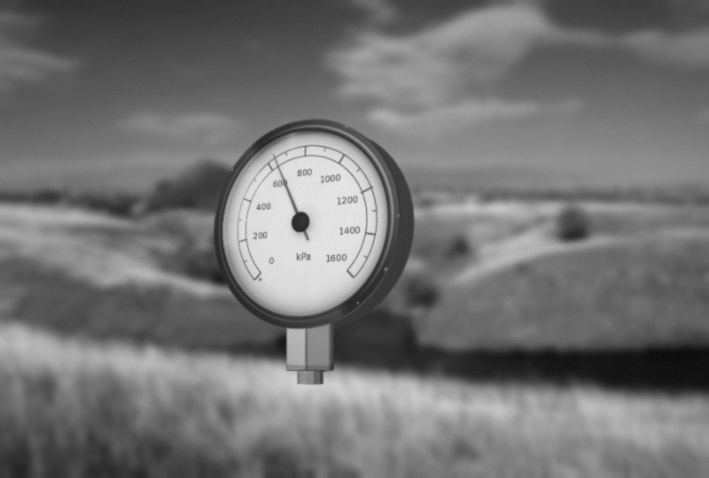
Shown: value=650 unit=kPa
